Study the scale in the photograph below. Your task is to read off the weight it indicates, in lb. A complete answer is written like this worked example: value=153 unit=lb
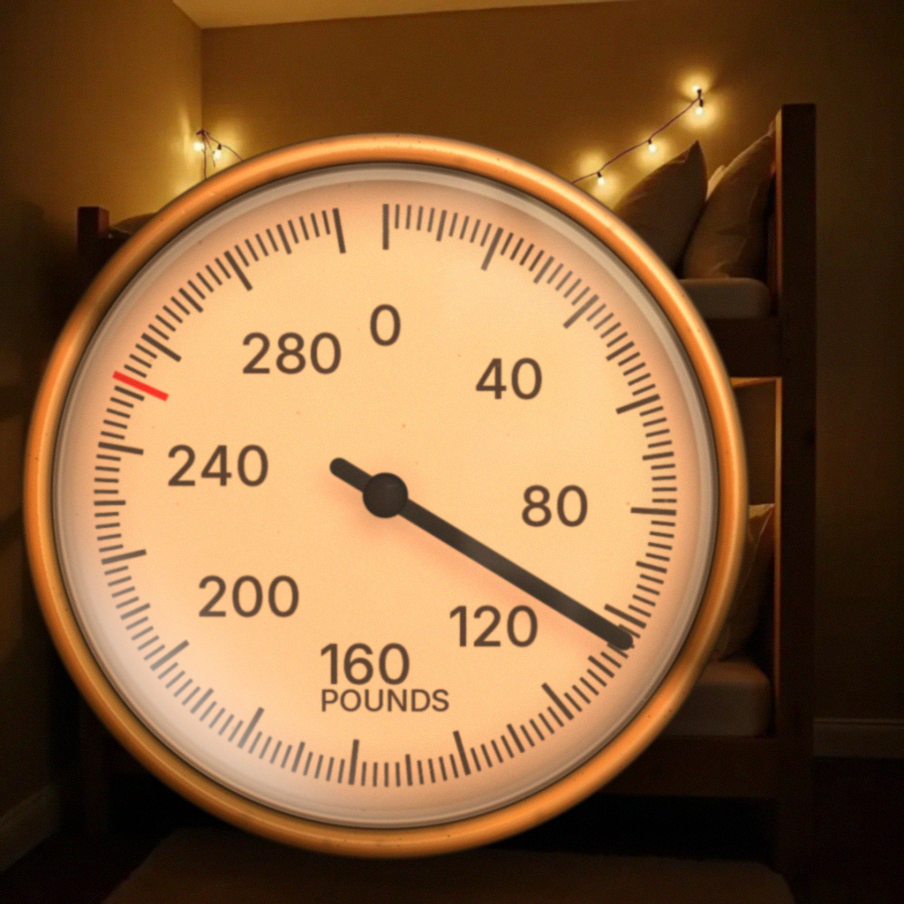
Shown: value=104 unit=lb
